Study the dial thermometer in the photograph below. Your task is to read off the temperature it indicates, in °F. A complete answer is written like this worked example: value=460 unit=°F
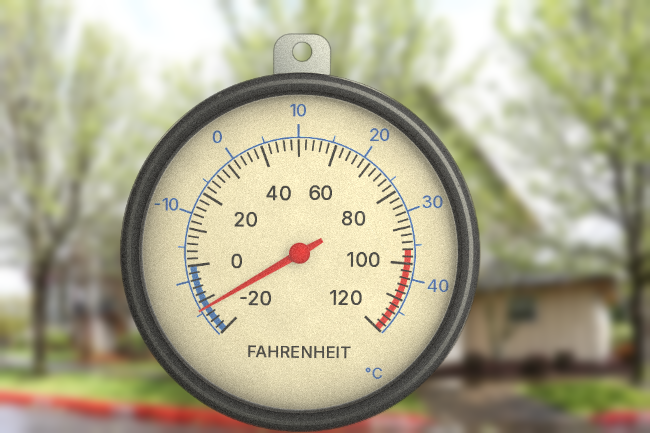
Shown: value=-12 unit=°F
